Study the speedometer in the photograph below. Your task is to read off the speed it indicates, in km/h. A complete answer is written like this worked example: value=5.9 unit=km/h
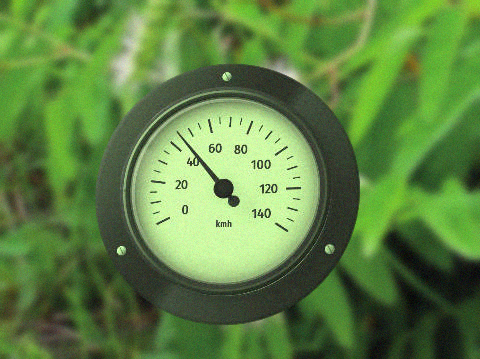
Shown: value=45 unit=km/h
